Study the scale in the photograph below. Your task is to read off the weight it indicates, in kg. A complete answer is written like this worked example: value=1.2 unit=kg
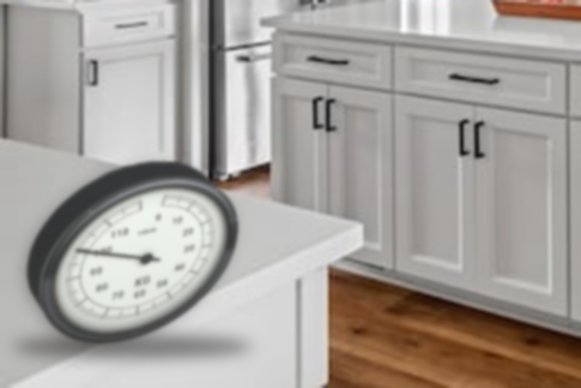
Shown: value=100 unit=kg
